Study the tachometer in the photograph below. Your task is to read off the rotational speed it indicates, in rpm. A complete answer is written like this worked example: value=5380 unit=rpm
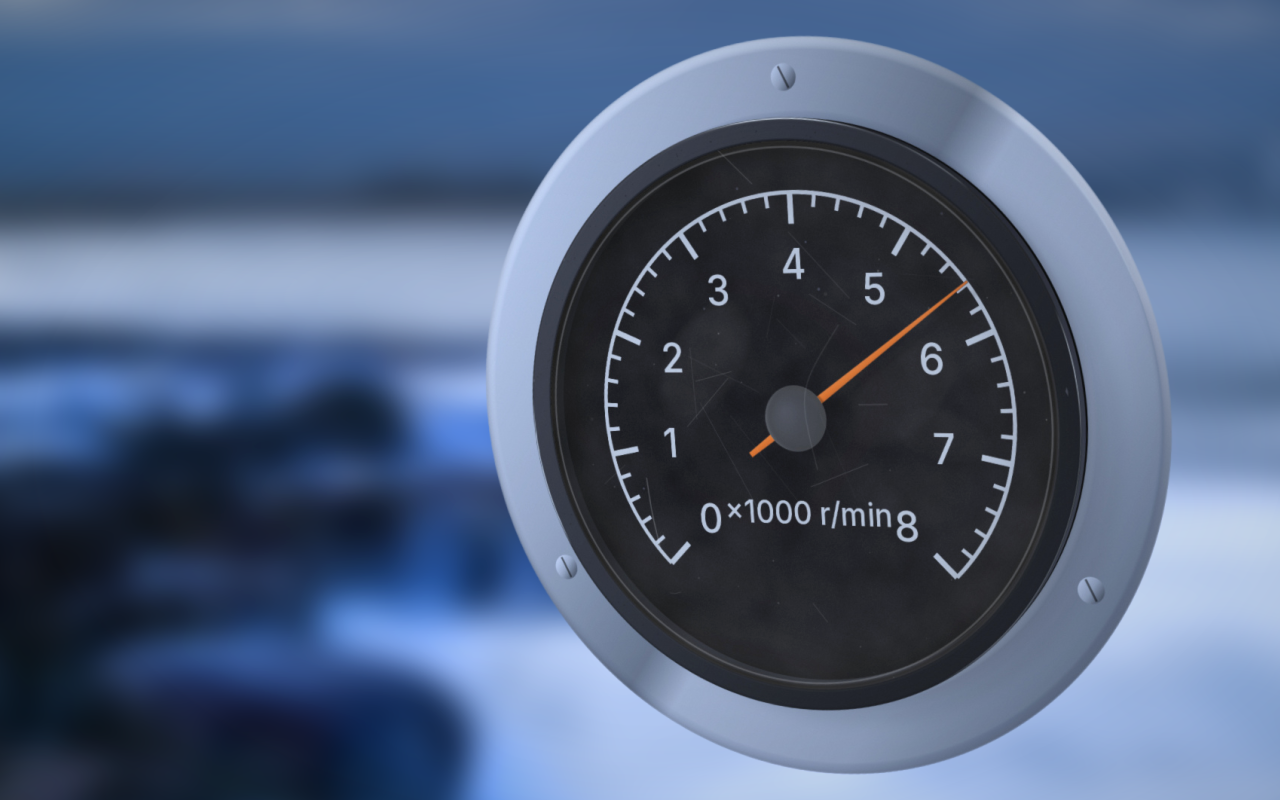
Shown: value=5600 unit=rpm
